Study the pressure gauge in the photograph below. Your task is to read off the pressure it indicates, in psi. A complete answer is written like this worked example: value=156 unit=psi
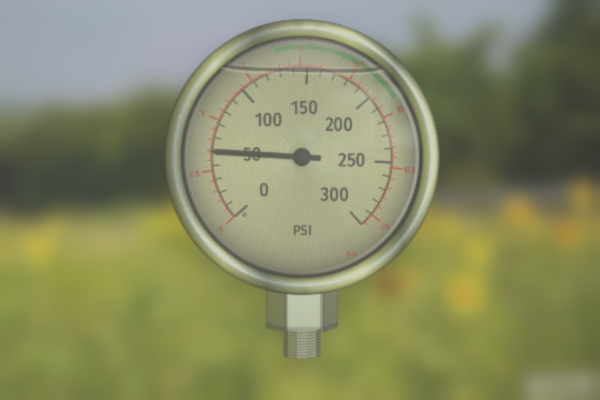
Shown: value=50 unit=psi
